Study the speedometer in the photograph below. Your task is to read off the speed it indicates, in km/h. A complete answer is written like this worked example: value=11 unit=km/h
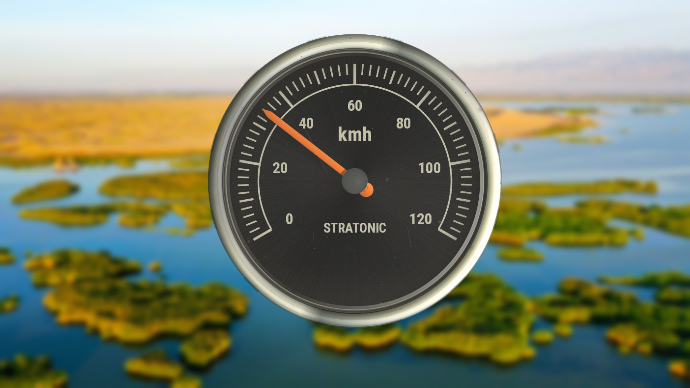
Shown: value=34 unit=km/h
